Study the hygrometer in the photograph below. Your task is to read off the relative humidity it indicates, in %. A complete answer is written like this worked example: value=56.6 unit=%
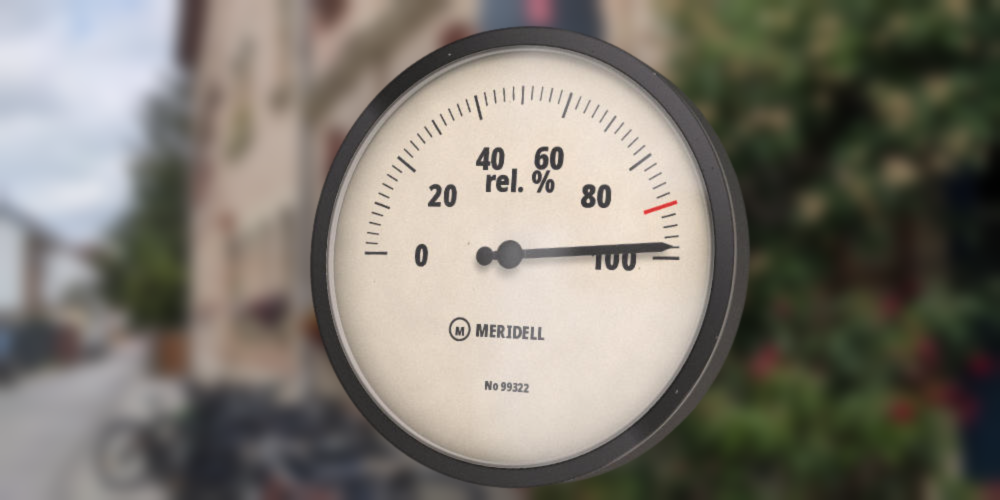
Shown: value=98 unit=%
